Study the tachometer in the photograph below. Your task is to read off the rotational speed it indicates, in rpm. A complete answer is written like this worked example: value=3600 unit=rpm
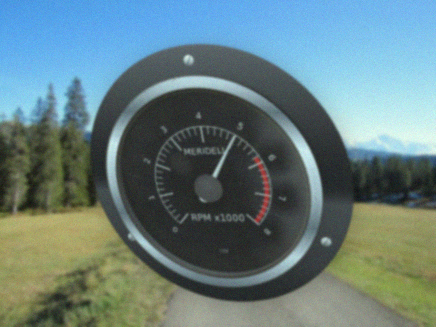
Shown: value=5000 unit=rpm
